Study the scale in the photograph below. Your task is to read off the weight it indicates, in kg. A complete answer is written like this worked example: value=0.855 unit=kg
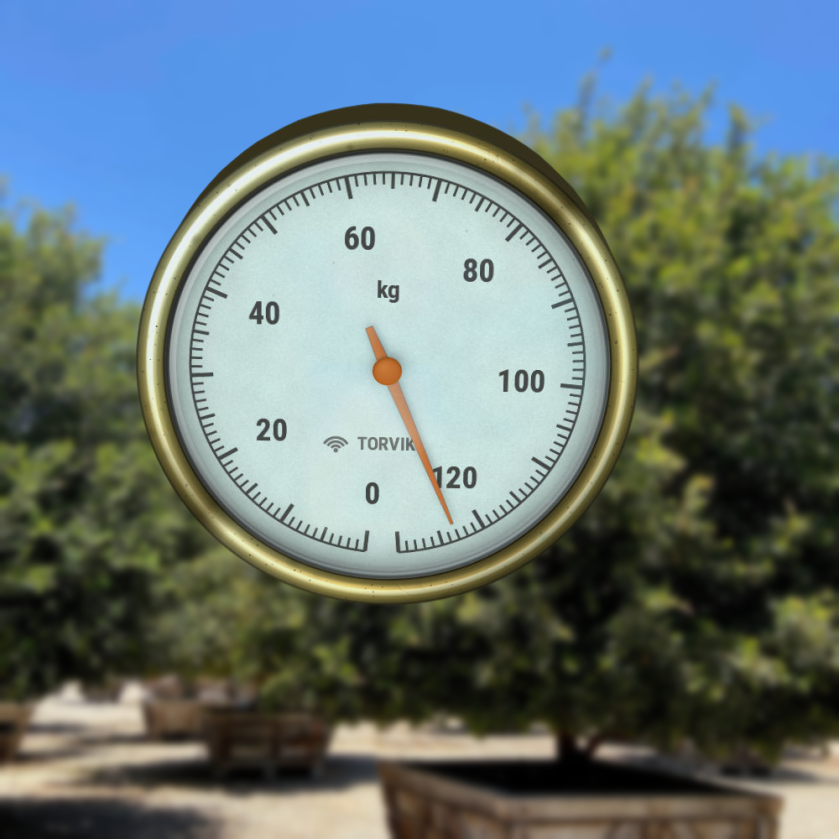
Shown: value=123 unit=kg
